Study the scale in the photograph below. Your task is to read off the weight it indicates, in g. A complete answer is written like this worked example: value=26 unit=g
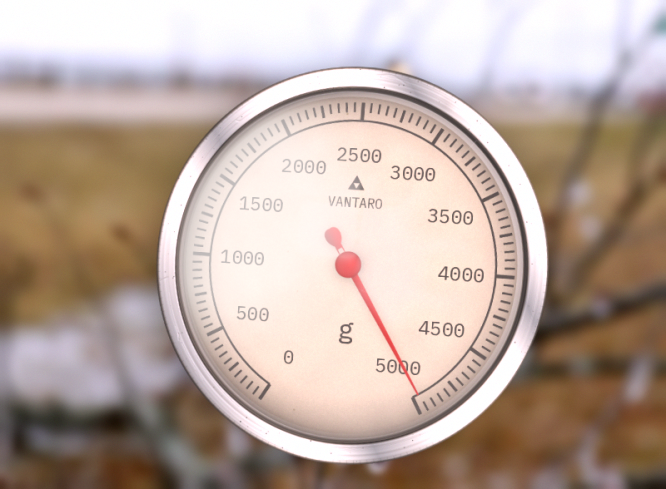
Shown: value=4950 unit=g
